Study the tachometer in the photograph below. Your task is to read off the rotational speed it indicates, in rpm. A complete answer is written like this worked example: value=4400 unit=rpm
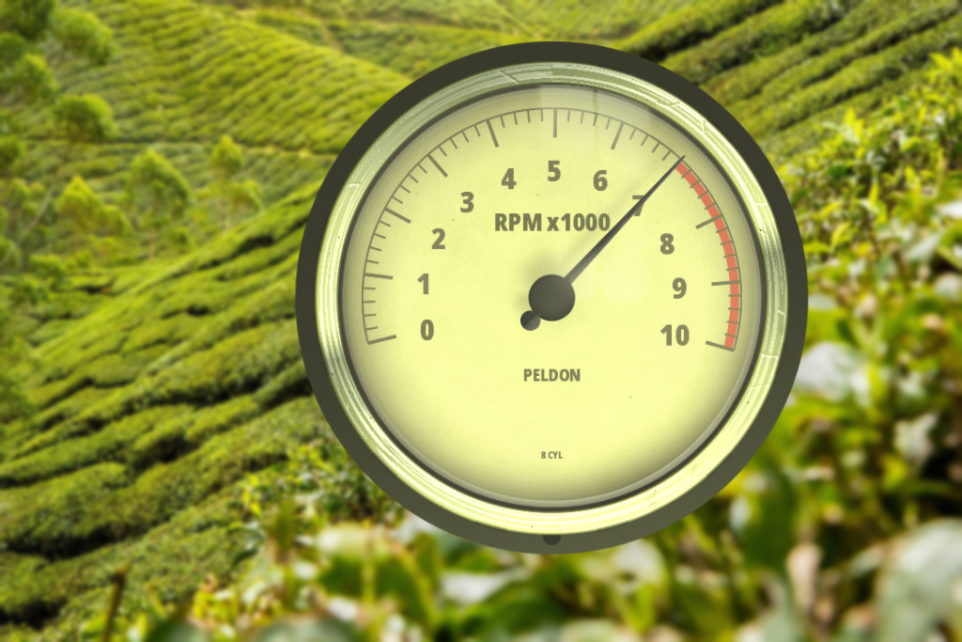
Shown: value=7000 unit=rpm
